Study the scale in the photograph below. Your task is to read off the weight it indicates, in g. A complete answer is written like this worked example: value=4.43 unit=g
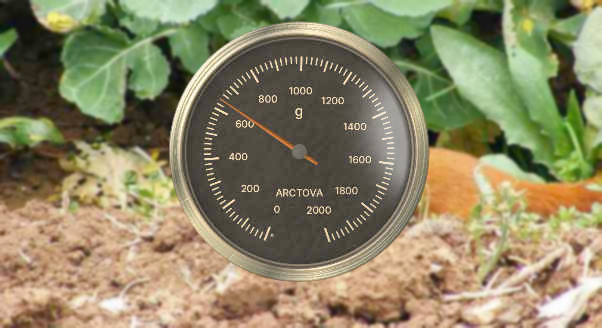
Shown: value=640 unit=g
